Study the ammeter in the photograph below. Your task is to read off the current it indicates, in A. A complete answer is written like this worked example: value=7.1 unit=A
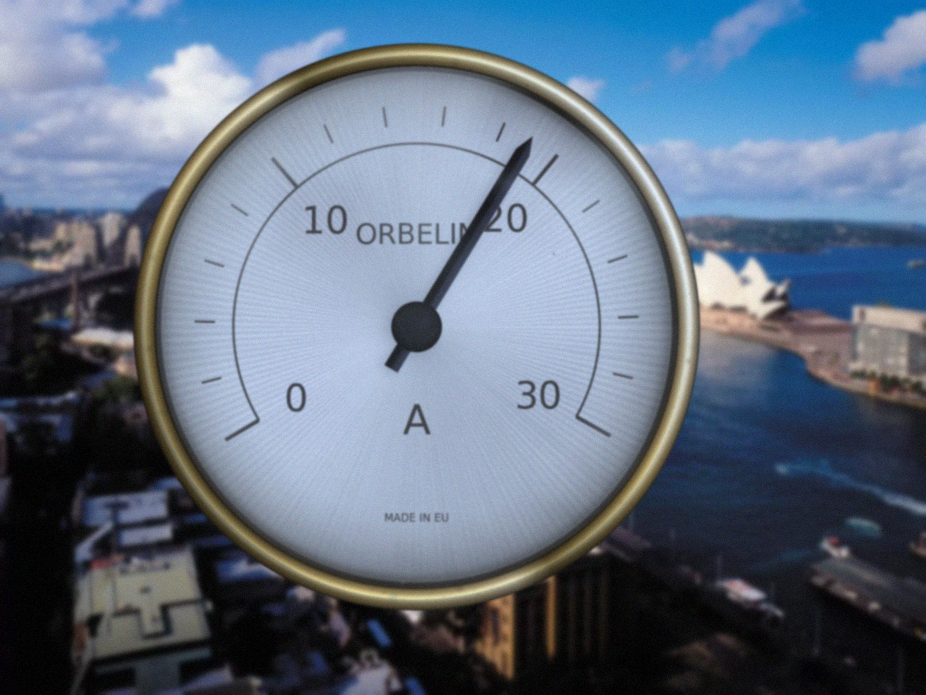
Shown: value=19 unit=A
